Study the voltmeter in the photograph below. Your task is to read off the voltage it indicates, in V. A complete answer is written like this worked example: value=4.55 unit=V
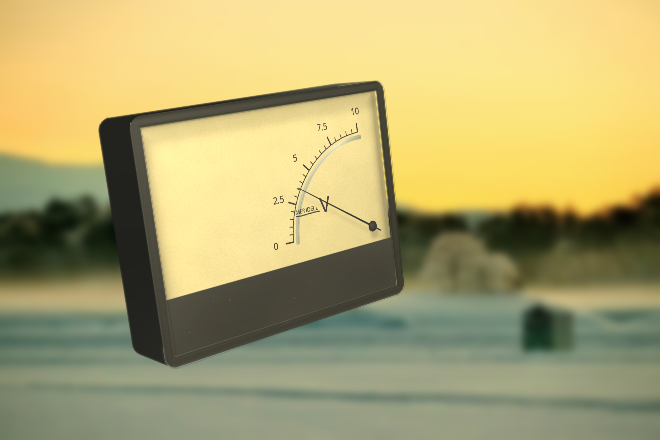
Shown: value=3.5 unit=V
